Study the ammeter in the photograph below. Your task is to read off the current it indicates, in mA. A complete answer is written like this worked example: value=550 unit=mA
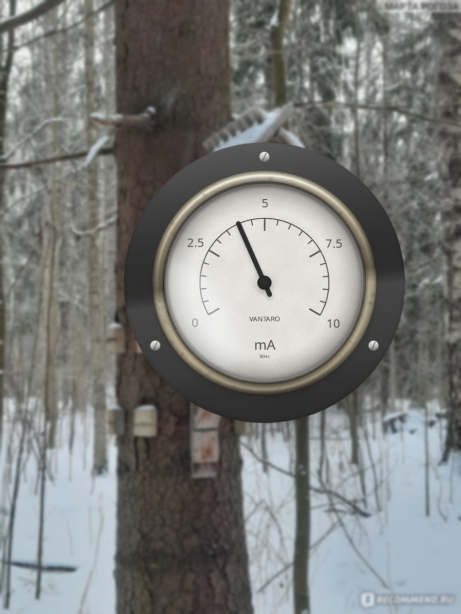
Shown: value=4 unit=mA
